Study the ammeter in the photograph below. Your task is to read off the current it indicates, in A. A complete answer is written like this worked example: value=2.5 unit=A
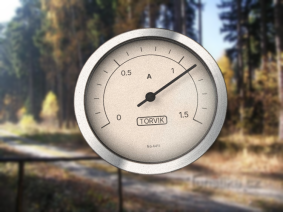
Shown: value=1.1 unit=A
